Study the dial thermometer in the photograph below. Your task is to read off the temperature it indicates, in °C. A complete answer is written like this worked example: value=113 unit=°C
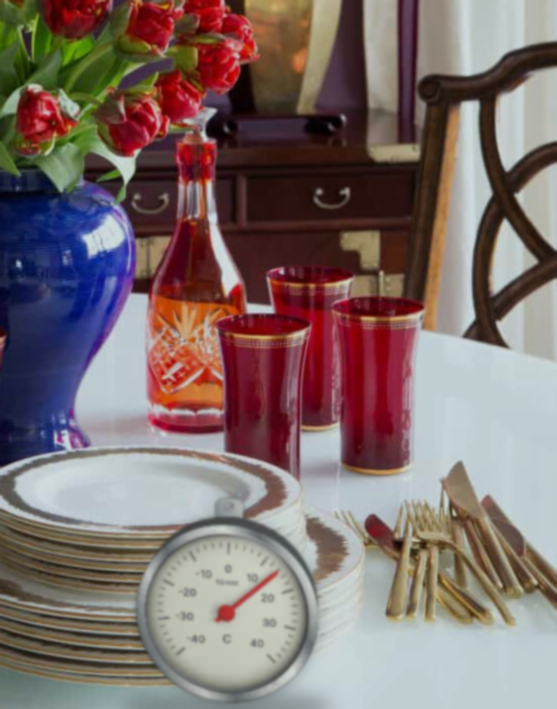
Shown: value=14 unit=°C
